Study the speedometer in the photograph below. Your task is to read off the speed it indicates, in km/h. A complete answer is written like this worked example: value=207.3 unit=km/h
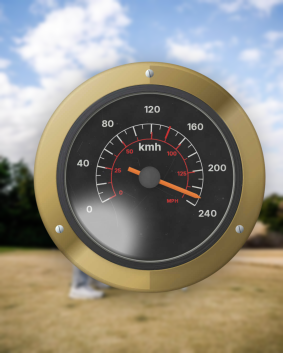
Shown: value=230 unit=km/h
